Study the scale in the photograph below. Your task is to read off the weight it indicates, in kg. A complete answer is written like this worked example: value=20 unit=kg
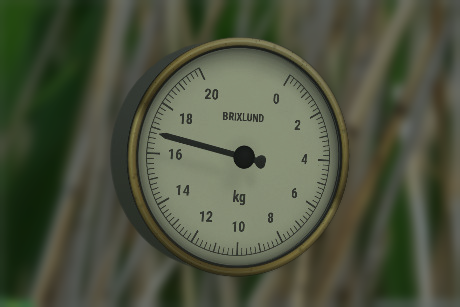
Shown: value=16.8 unit=kg
